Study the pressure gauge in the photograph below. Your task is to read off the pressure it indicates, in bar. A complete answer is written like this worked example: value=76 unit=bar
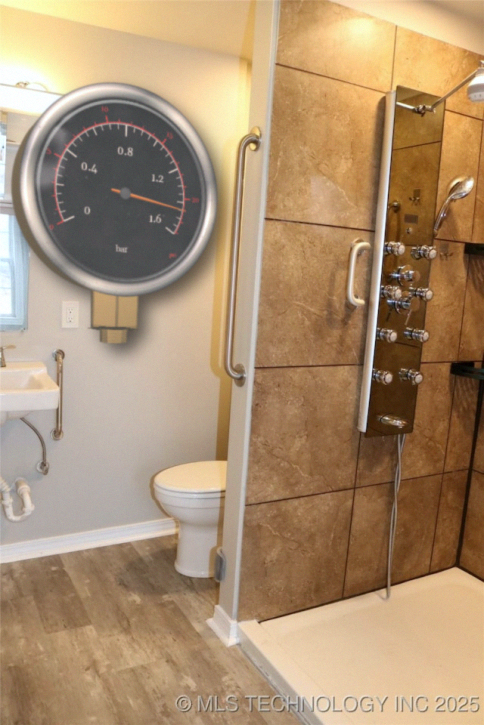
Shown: value=1.45 unit=bar
